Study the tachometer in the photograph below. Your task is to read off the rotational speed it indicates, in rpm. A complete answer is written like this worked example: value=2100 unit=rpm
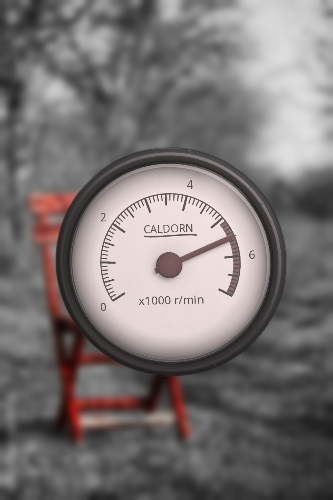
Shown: value=5500 unit=rpm
